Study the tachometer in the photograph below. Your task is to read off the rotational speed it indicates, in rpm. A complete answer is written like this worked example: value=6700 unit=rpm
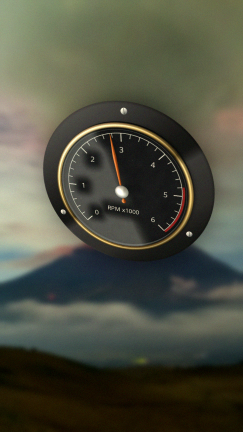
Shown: value=2800 unit=rpm
